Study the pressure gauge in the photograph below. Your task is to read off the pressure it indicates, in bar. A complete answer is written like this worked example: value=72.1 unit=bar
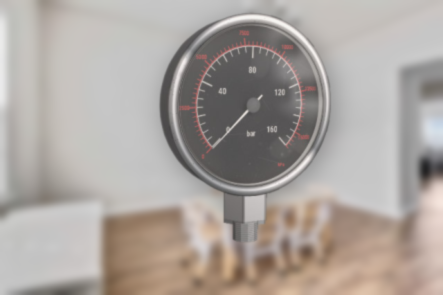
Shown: value=0 unit=bar
